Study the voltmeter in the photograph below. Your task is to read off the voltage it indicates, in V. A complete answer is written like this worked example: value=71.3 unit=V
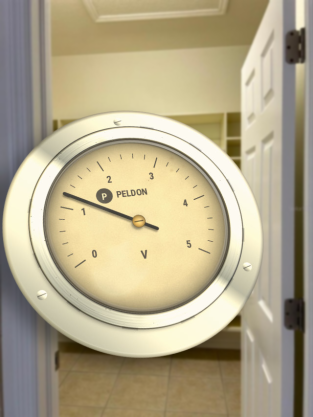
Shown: value=1.2 unit=V
